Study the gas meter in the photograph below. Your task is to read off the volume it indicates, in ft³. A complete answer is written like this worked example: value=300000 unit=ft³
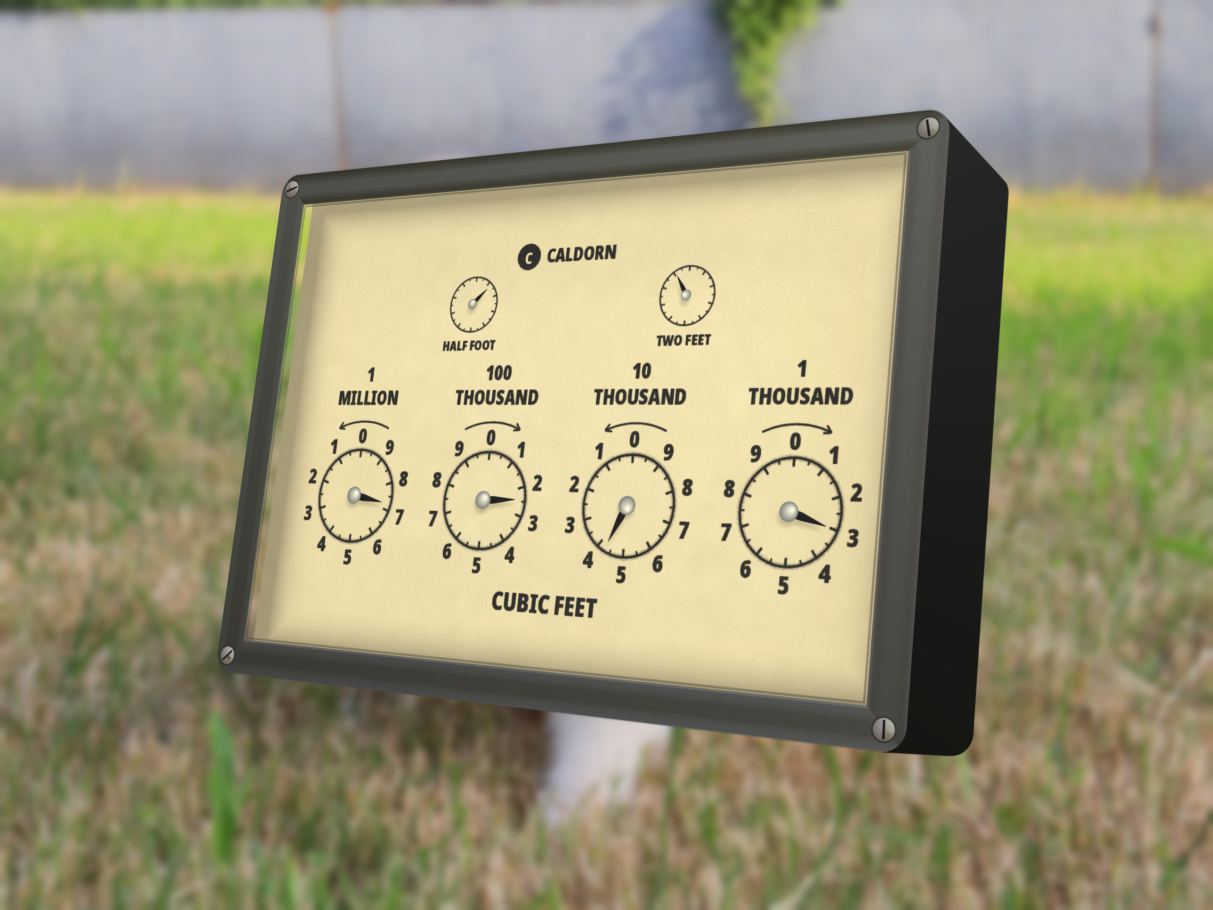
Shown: value=724300 unit=ft³
